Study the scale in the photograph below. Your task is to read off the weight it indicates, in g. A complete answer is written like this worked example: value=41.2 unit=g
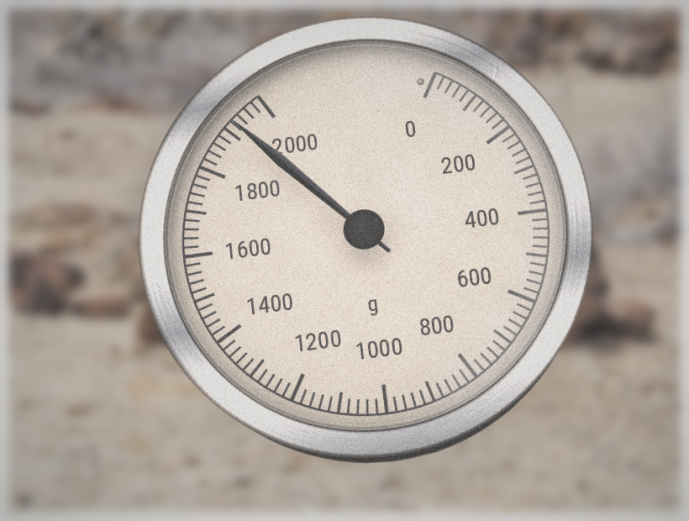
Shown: value=1920 unit=g
